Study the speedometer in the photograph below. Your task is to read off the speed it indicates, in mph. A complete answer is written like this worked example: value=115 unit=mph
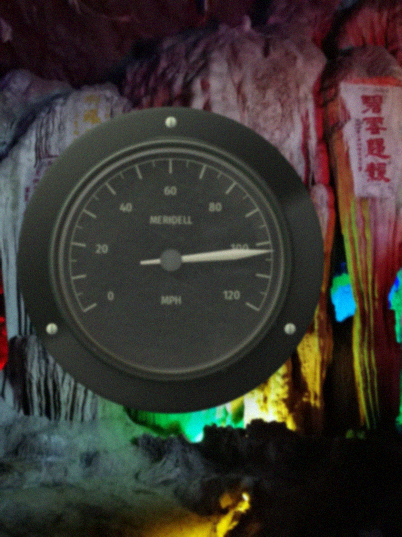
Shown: value=102.5 unit=mph
